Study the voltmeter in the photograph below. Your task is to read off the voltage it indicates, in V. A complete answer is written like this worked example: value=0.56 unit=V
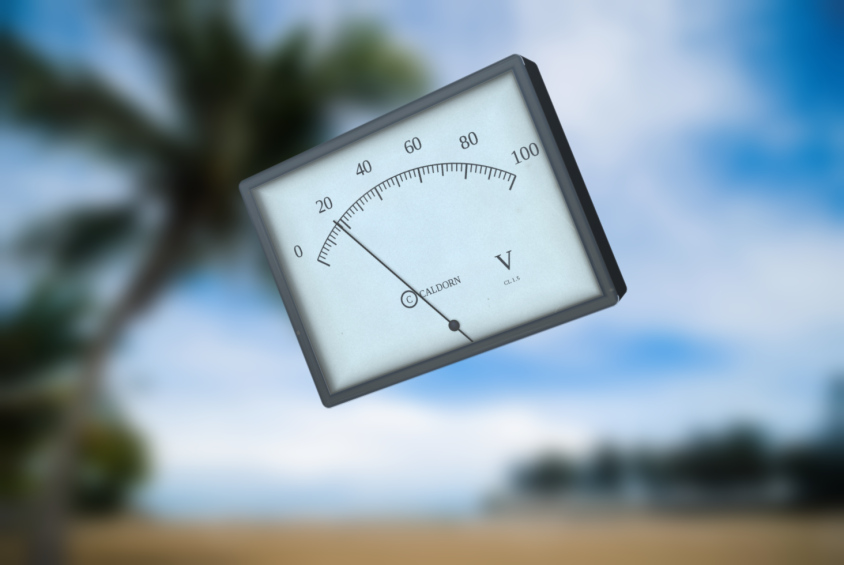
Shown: value=18 unit=V
